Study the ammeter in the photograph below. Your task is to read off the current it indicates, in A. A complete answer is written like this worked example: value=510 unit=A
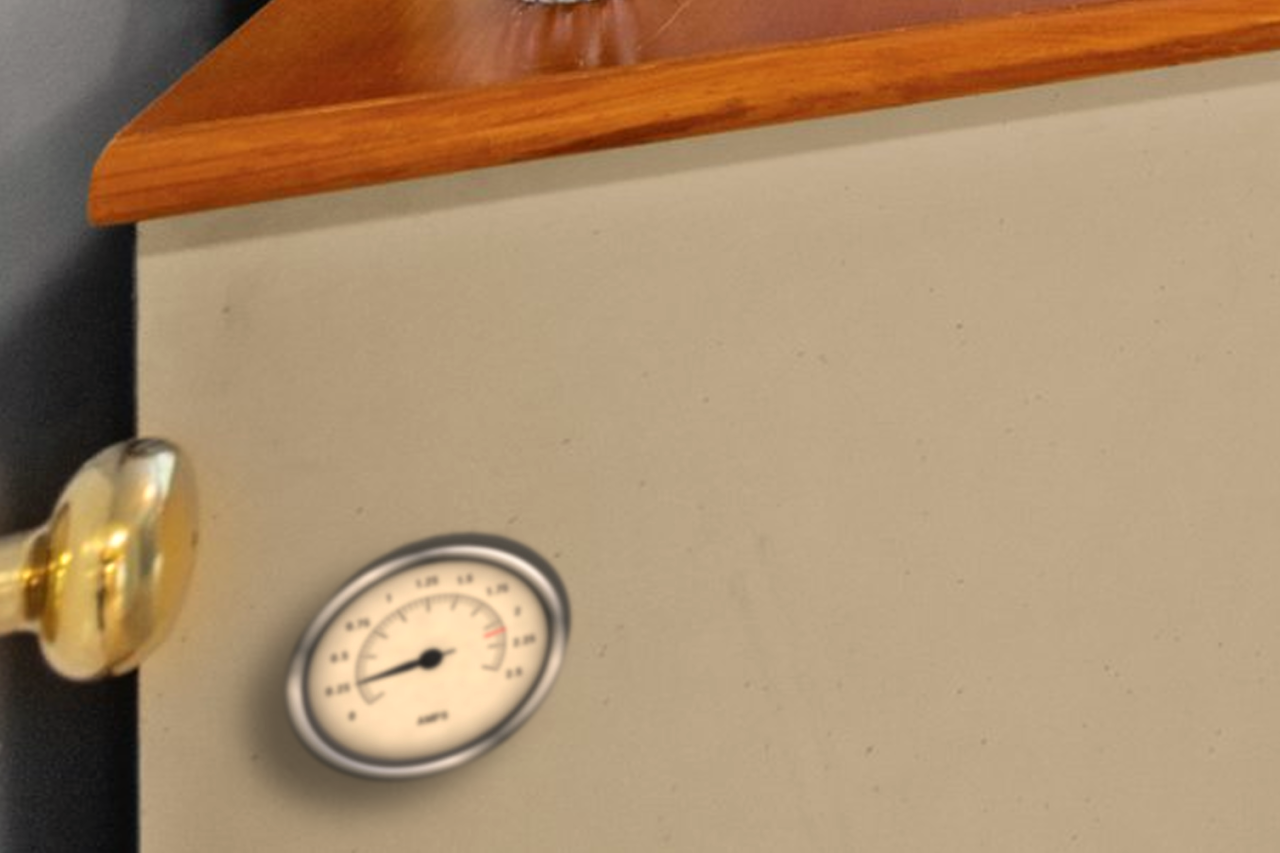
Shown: value=0.25 unit=A
